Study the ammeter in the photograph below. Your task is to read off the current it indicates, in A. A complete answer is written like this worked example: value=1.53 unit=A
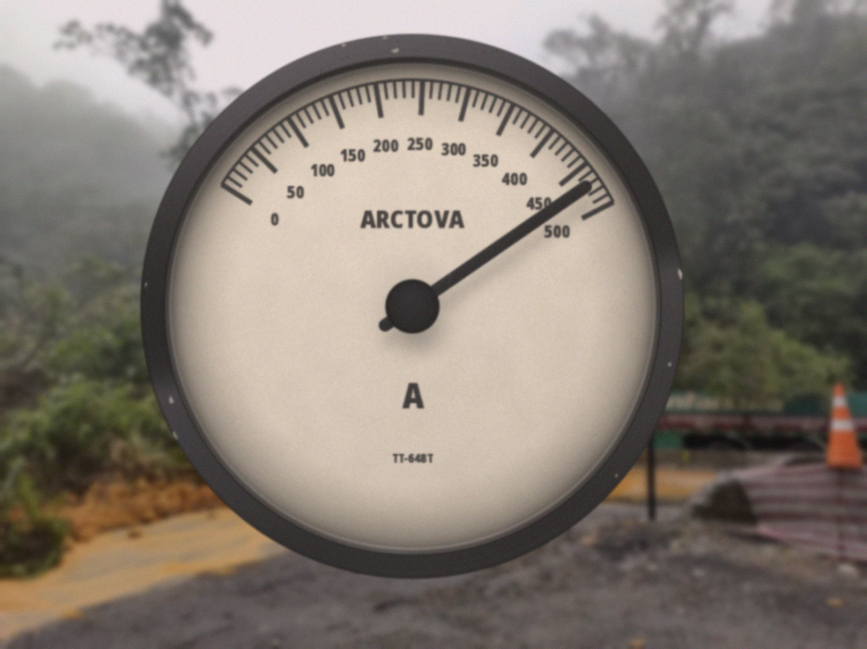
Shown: value=470 unit=A
